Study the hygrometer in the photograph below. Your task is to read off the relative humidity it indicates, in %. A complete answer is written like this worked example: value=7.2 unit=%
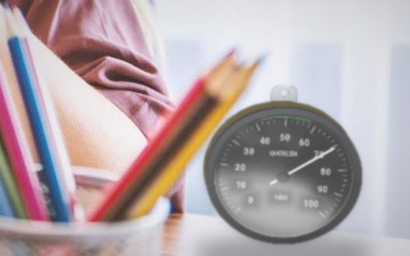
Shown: value=70 unit=%
